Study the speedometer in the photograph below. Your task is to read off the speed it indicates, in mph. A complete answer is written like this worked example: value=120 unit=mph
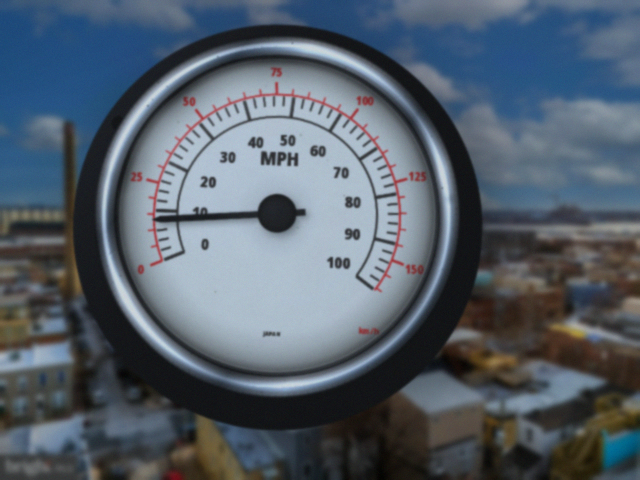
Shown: value=8 unit=mph
